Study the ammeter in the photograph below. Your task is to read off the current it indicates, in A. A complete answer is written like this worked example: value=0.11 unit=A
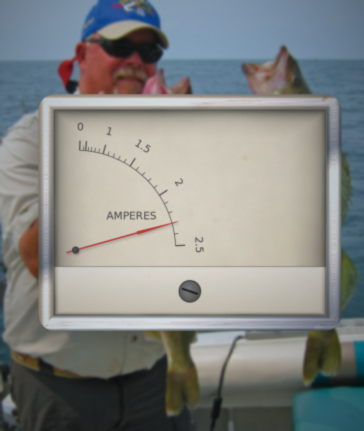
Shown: value=2.3 unit=A
